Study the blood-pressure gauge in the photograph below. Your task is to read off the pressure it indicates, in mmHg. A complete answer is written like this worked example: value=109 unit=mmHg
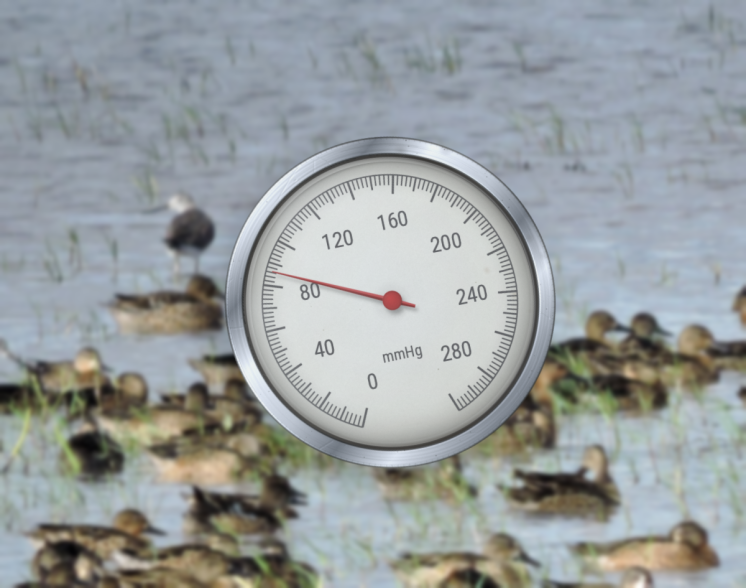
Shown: value=86 unit=mmHg
